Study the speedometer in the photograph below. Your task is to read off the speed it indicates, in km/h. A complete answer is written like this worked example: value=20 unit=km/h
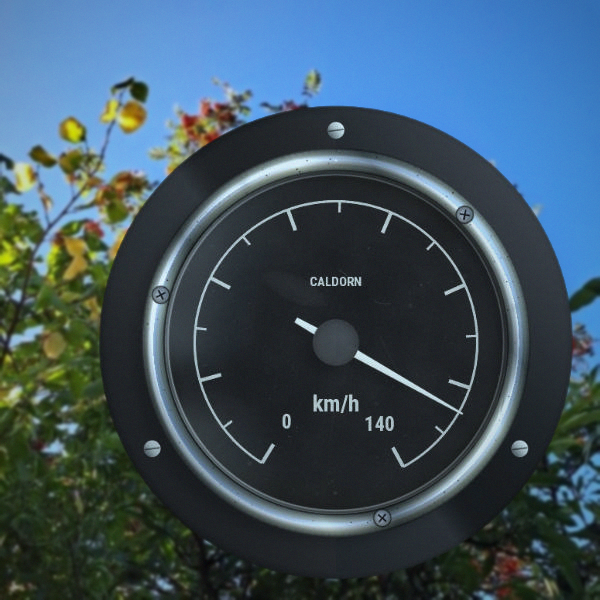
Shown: value=125 unit=km/h
